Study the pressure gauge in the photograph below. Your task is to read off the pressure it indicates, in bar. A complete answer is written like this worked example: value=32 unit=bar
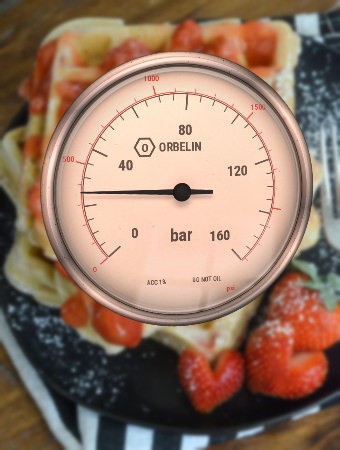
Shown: value=25 unit=bar
